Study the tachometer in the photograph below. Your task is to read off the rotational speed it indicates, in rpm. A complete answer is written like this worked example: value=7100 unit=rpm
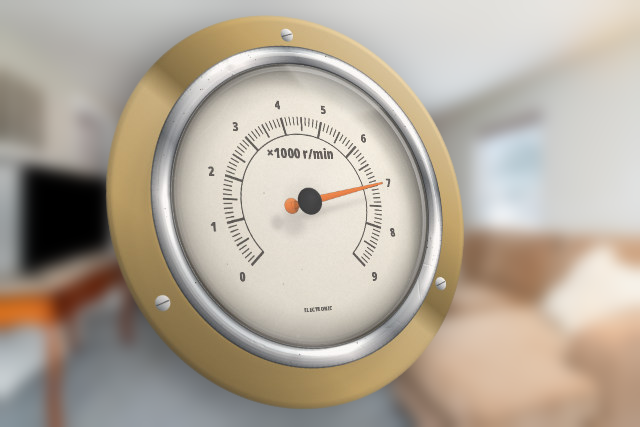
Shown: value=7000 unit=rpm
